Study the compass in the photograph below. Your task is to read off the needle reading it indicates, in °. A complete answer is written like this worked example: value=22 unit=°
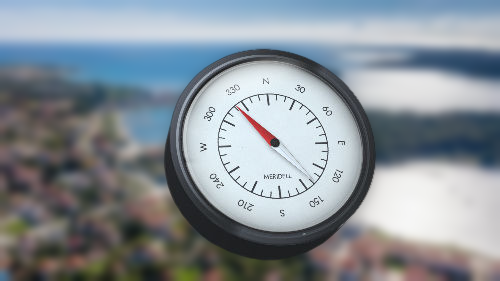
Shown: value=320 unit=°
